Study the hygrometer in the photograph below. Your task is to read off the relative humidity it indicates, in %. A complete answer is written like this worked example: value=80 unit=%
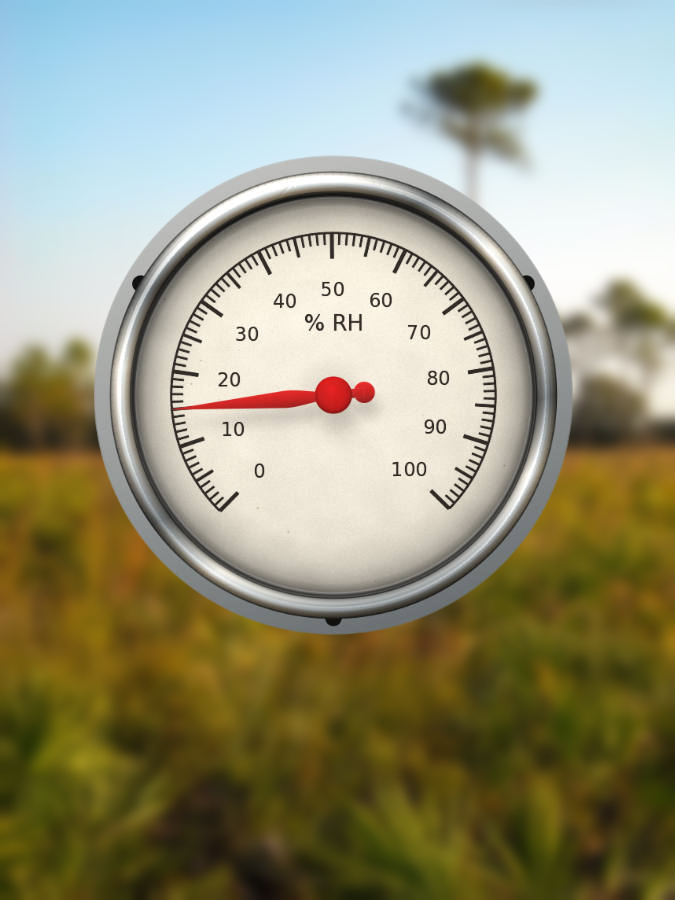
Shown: value=15 unit=%
